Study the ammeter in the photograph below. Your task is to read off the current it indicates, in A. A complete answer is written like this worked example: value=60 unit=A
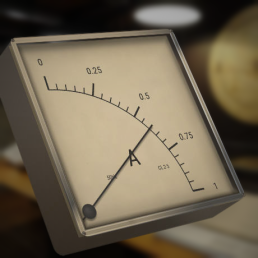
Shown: value=0.6 unit=A
